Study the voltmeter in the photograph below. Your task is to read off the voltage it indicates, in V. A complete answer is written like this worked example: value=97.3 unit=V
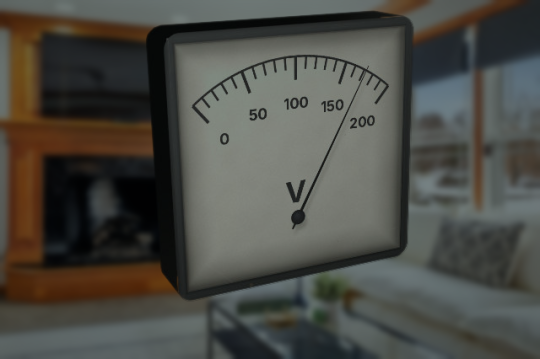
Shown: value=170 unit=V
